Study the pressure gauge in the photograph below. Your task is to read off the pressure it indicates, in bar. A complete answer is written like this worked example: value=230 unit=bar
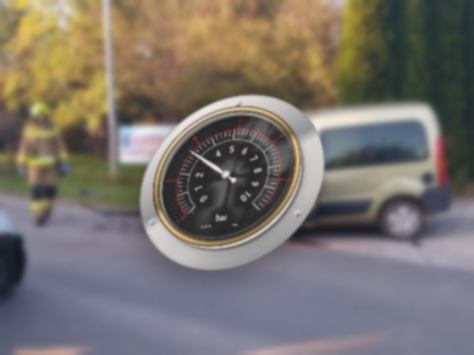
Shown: value=3 unit=bar
